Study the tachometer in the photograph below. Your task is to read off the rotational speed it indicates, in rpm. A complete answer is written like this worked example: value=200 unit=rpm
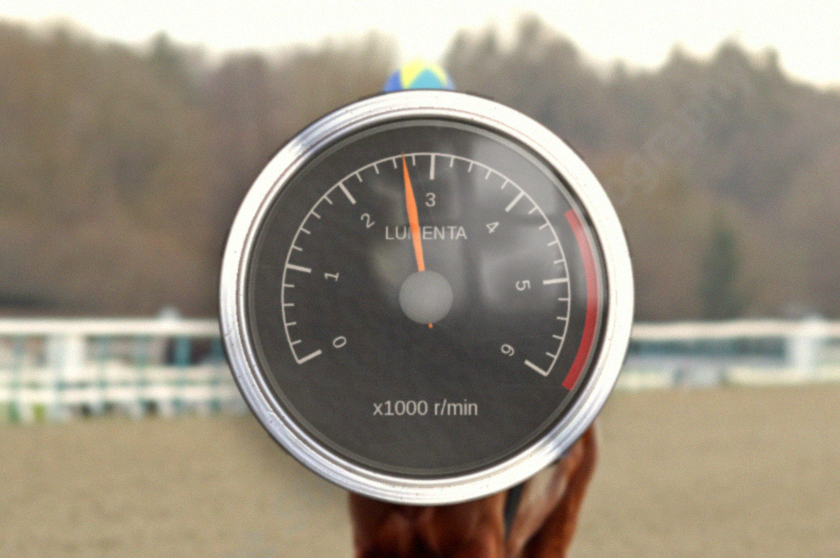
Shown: value=2700 unit=rpm
